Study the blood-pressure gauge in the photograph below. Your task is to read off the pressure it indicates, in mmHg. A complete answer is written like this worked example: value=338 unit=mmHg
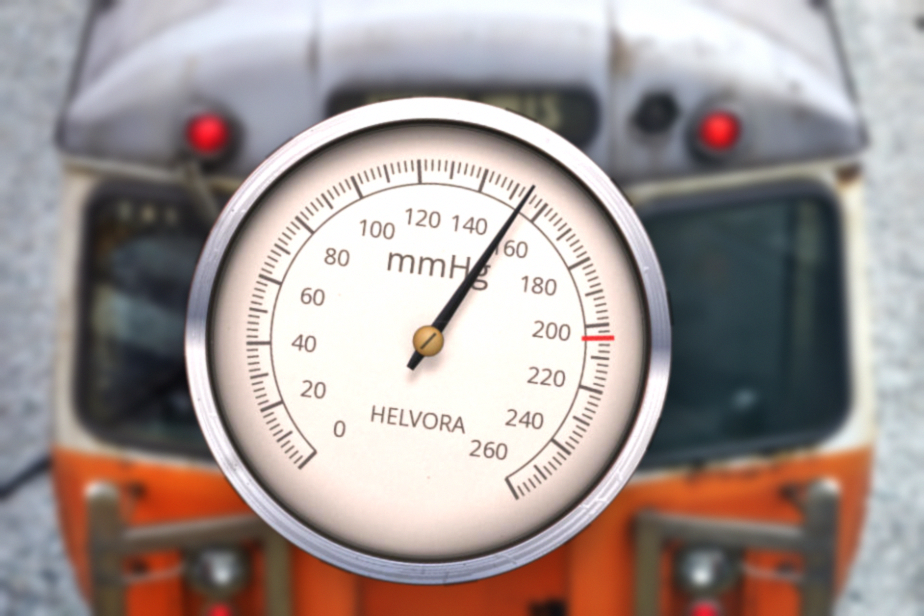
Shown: value=154 unit=mmHg
